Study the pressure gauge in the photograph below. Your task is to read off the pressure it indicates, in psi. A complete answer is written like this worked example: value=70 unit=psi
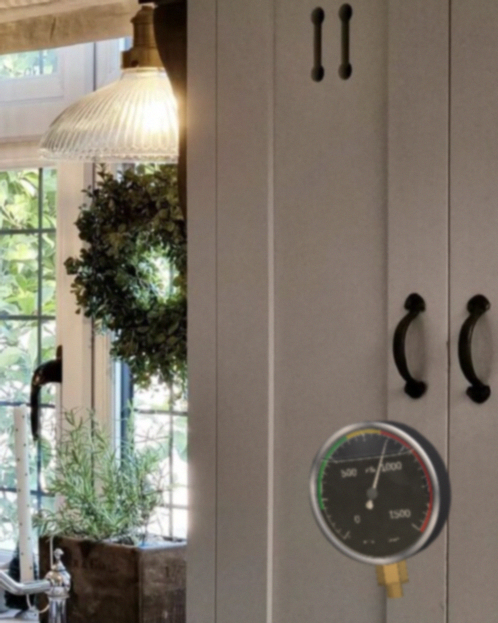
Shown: value=900 unit=psi
